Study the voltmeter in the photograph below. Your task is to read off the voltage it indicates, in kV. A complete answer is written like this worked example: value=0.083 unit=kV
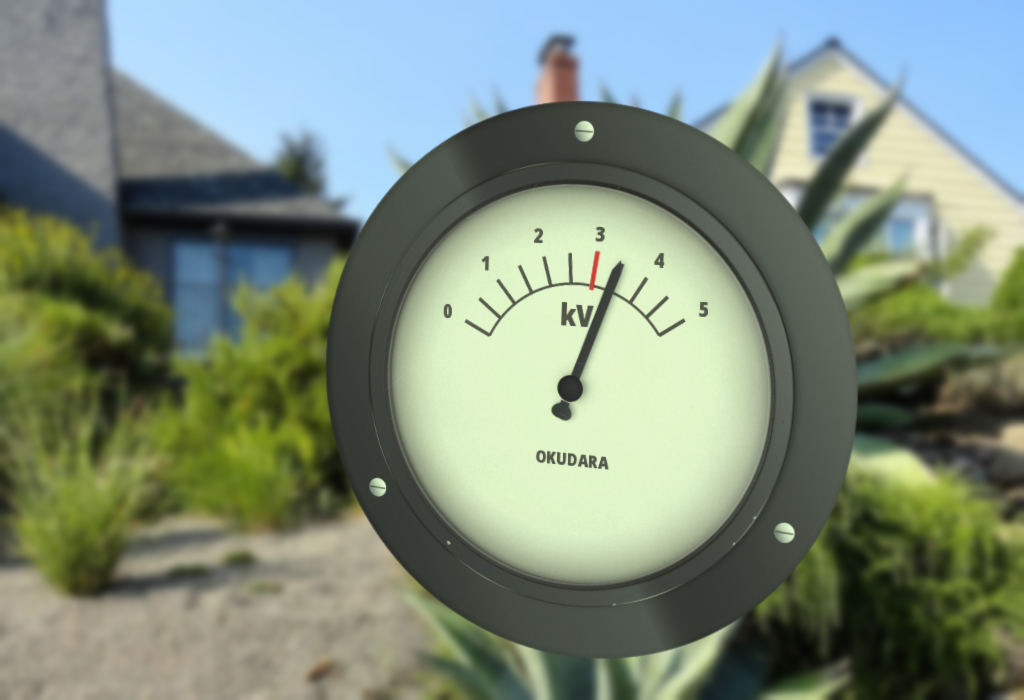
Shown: value=3.5 unit=kV
